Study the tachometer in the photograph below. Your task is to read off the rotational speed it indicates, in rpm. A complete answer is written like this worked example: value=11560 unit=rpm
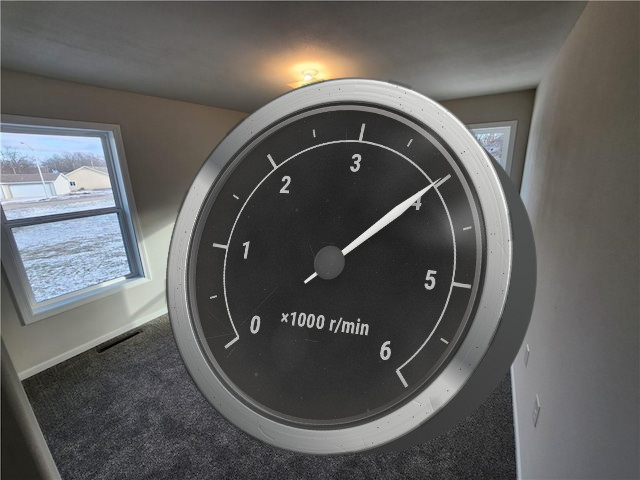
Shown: value=4000 unit=rpm
